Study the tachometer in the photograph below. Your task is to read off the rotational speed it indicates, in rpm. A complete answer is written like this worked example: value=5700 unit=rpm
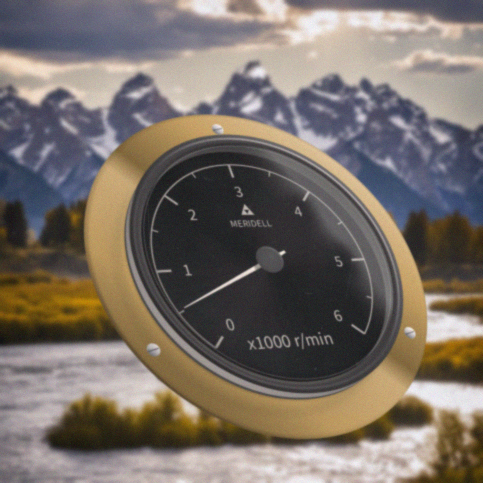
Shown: value=500 unit=rpm
